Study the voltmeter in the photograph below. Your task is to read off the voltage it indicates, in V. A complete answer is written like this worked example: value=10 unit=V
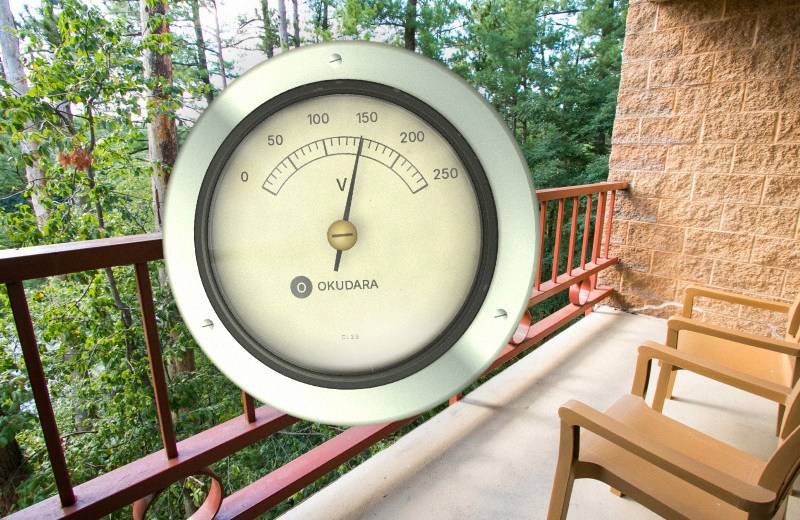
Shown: value=150 unit=V
